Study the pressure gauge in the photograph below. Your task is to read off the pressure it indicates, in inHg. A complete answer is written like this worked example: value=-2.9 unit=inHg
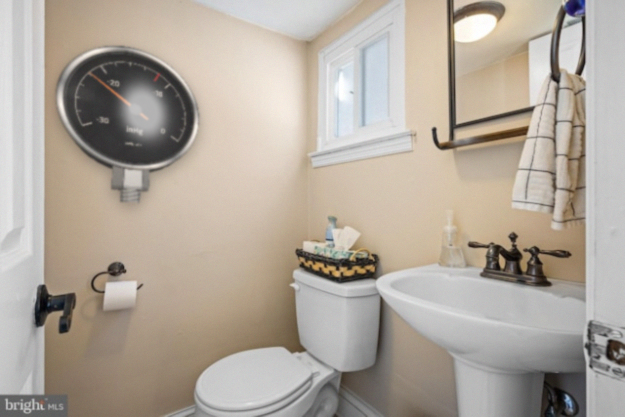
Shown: value=-22 unit=inHg
